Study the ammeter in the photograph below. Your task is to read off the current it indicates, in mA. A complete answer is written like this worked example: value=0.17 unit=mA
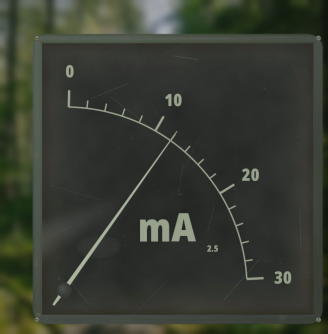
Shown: value=12 unit=mA
